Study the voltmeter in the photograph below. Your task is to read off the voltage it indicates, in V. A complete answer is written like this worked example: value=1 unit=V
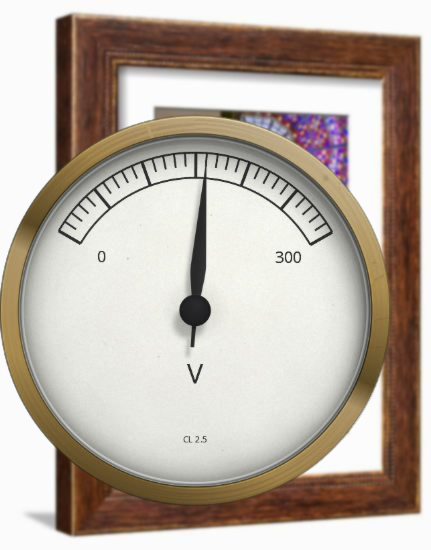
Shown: value=160 unit=V
